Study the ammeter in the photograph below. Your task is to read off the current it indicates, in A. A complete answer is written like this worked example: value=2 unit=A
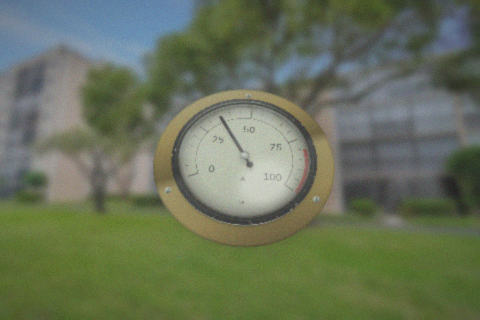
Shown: value=35 unit=A
